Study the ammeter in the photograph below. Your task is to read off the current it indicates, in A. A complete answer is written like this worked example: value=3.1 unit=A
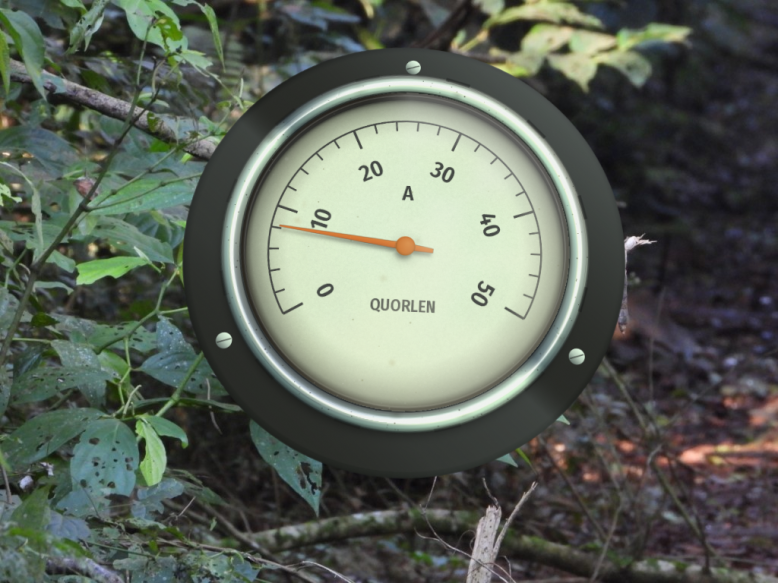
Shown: value=8 unit=A
